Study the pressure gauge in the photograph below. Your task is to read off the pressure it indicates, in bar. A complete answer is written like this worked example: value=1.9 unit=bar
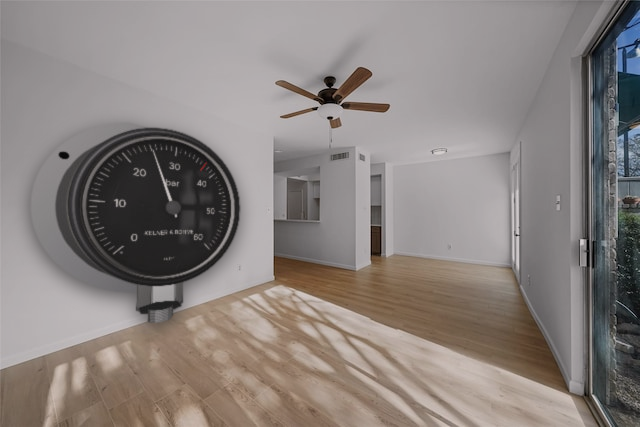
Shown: value=25 unit=bar
